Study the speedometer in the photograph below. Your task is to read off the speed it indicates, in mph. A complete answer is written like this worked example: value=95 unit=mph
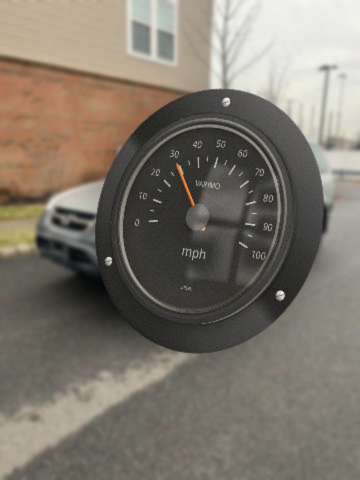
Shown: value=30 unit=mph
